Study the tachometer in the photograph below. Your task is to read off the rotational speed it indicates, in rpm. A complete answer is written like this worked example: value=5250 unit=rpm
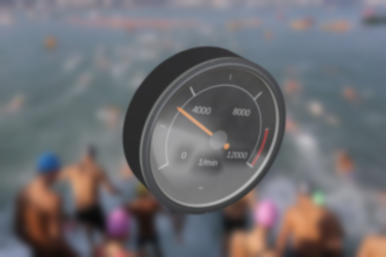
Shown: value=3000 unit=rpm
